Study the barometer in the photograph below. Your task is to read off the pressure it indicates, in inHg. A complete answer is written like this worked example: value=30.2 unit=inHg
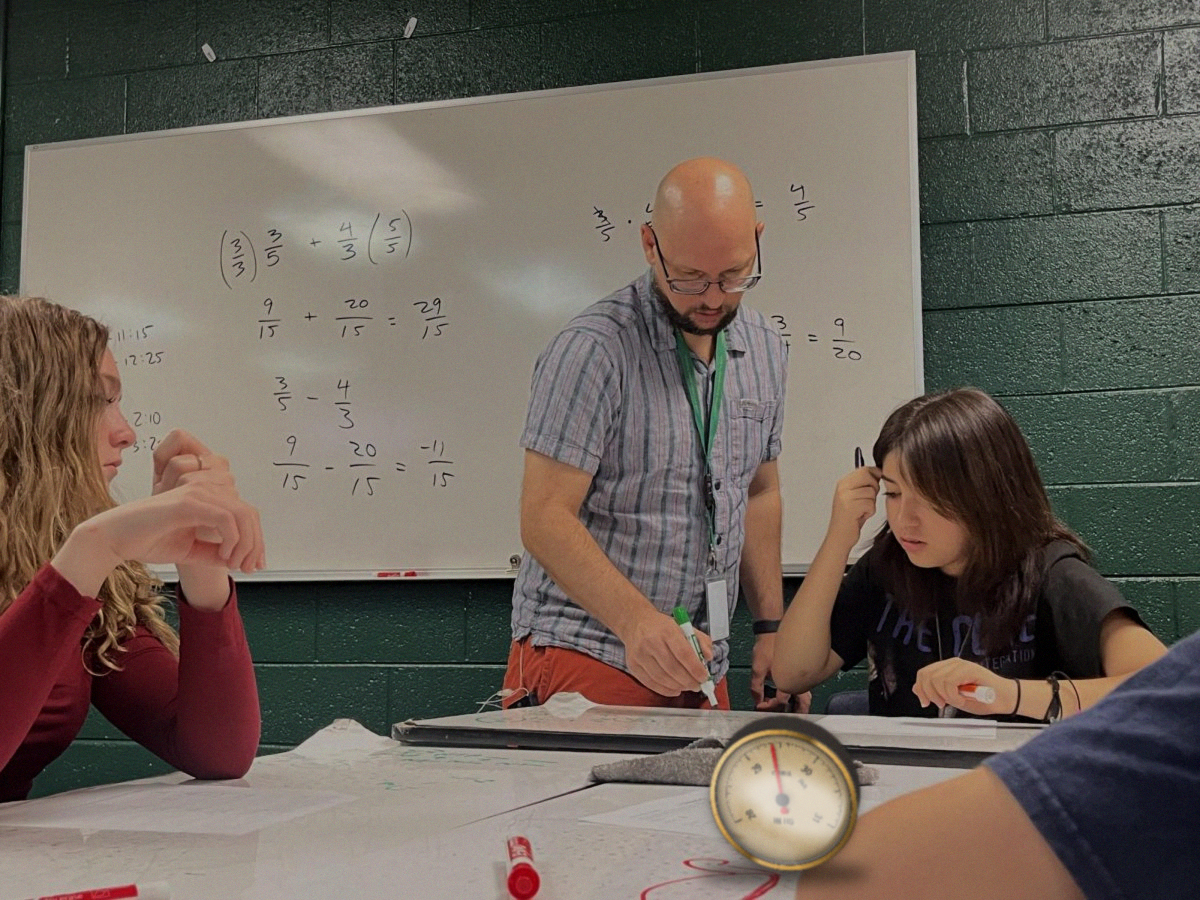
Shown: value=29.4 unit=inHg
